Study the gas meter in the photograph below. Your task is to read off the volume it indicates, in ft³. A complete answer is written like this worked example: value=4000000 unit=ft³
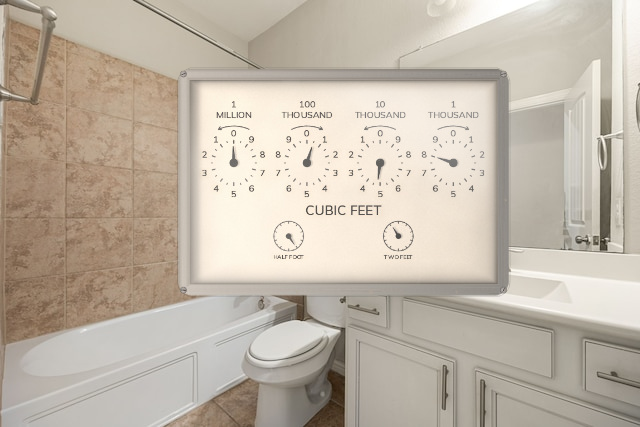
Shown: value=4800 unit=ft³
